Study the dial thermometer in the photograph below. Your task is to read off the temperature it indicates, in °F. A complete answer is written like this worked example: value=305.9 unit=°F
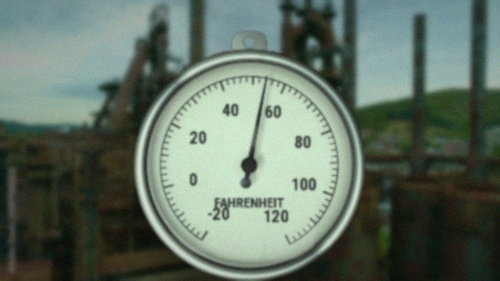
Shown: value=54 unit=°F
